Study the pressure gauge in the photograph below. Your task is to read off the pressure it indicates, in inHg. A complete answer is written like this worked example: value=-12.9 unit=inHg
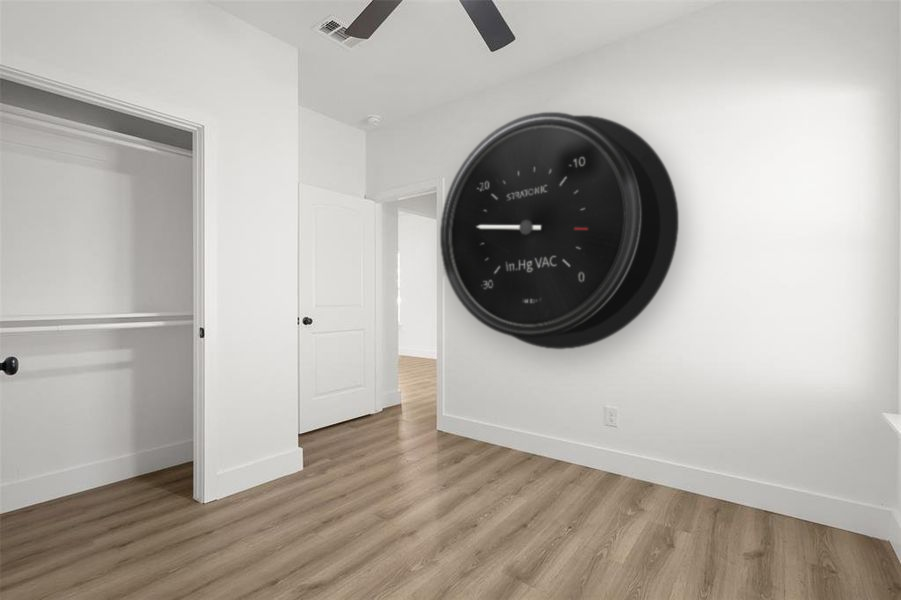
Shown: value=-24 unit=inHg
